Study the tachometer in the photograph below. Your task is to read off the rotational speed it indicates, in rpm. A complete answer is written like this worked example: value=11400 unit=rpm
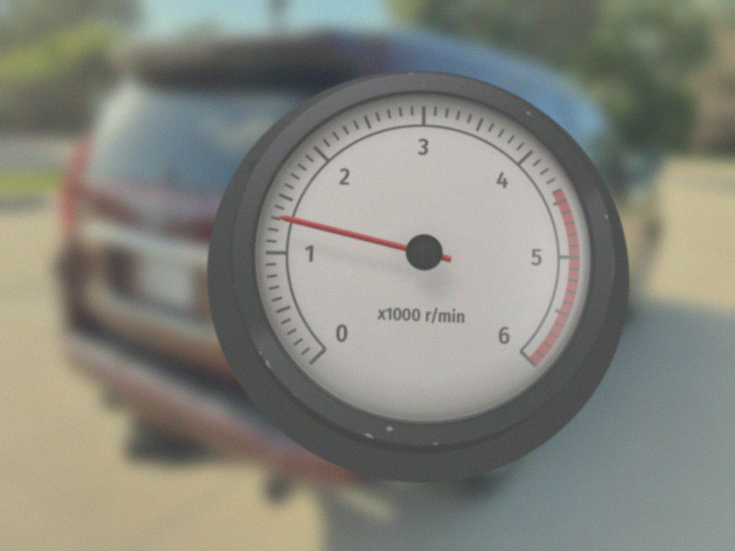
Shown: value=1300 unit=rpm
